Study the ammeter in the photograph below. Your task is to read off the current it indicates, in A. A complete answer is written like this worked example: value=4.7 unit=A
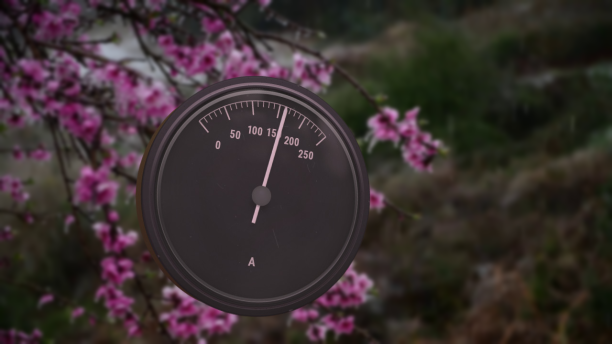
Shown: value=160 unit=A
